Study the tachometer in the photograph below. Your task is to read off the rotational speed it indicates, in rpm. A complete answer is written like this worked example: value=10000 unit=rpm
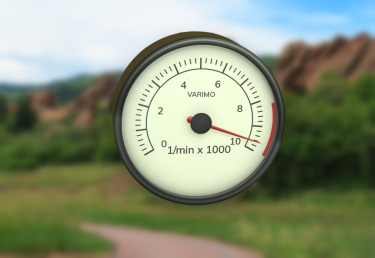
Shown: value=9600 unit=rpm
